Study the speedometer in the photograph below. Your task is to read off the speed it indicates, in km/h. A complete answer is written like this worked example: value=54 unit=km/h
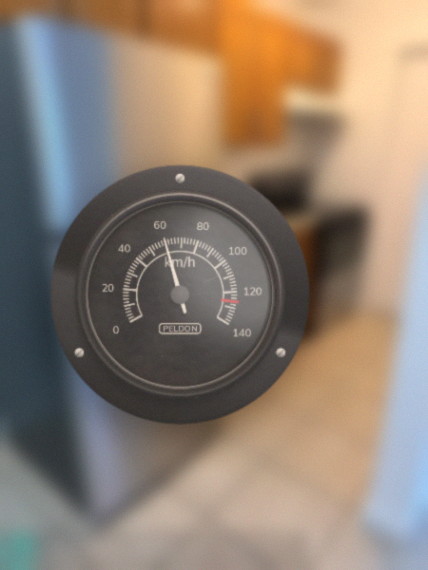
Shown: value=60 unit=km/h
